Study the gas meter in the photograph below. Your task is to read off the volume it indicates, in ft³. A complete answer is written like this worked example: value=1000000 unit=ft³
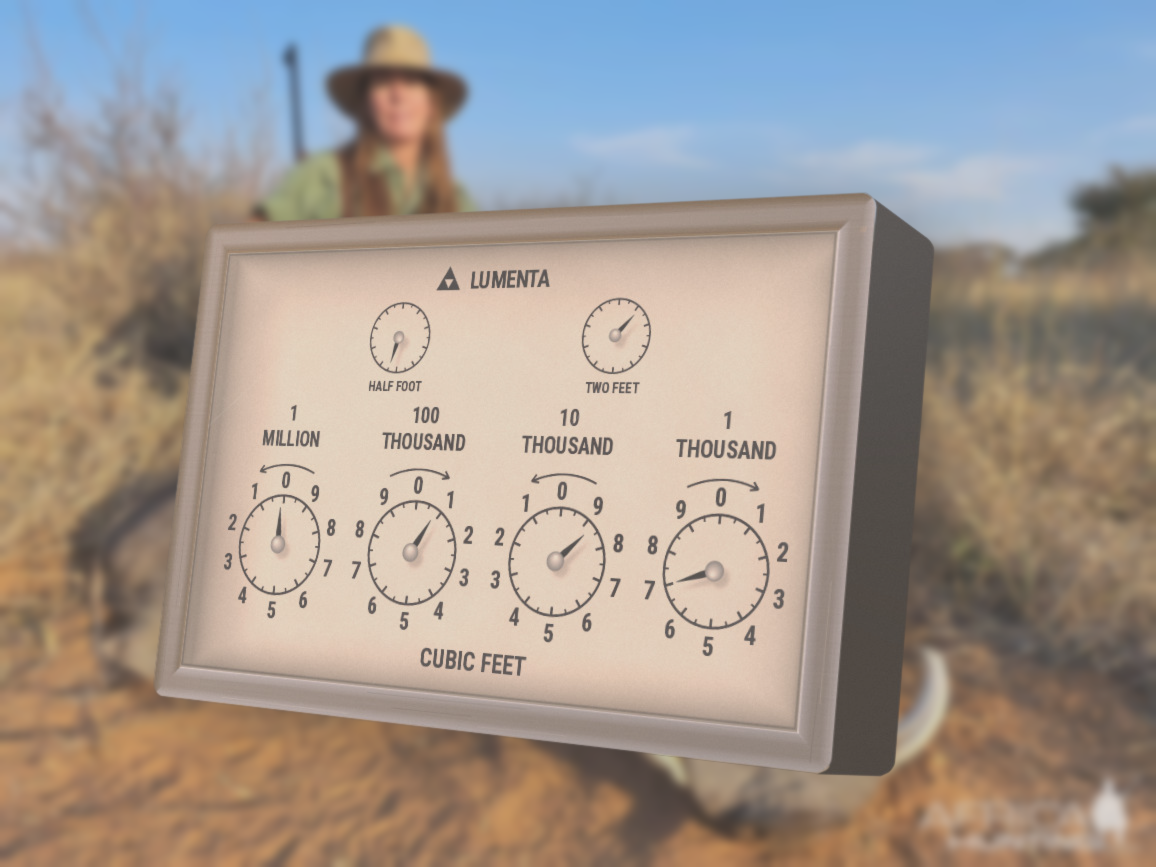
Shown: value=8700 unit=ft³
